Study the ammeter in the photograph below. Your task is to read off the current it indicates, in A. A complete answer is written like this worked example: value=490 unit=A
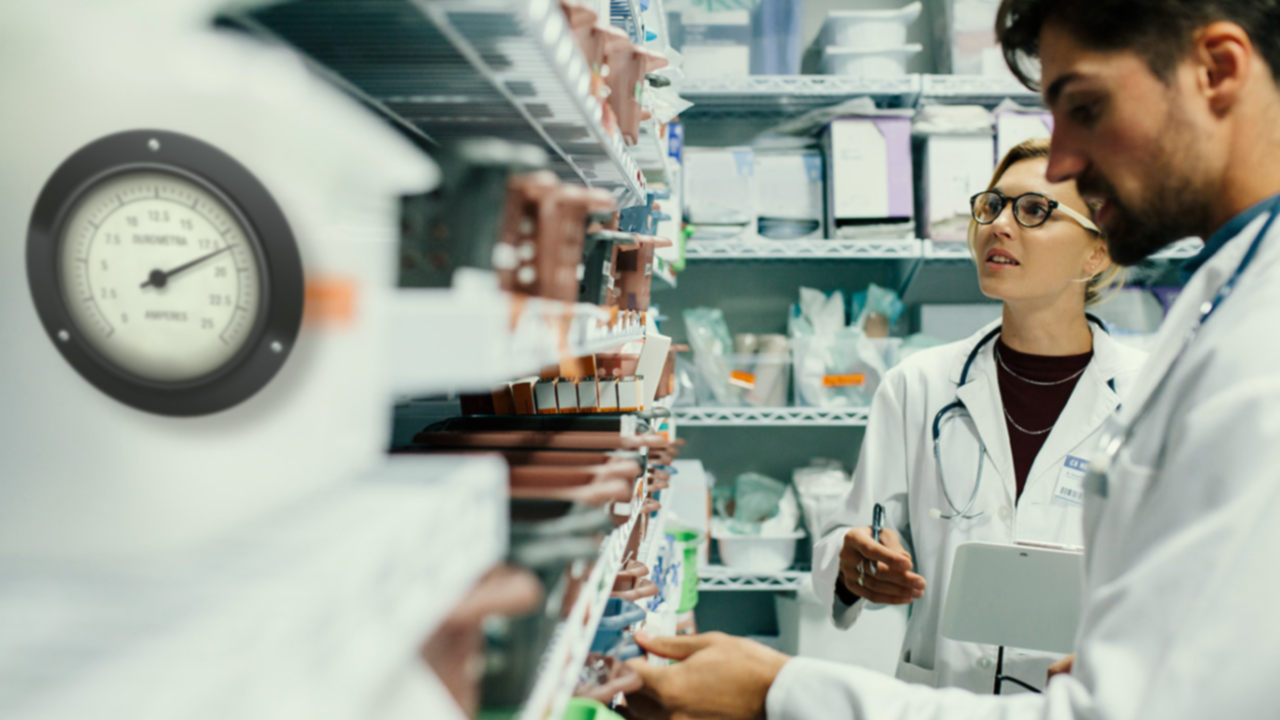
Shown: value=18.5 unit=A
